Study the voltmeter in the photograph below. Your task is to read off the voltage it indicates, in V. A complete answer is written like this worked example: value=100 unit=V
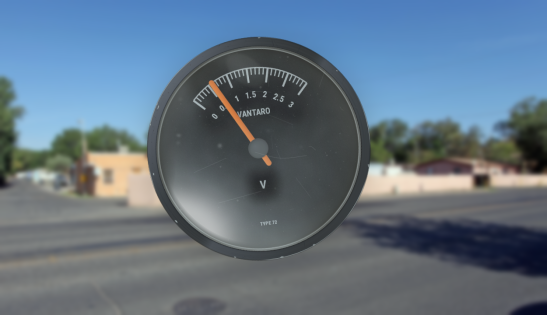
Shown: value=0.6 unit=V
